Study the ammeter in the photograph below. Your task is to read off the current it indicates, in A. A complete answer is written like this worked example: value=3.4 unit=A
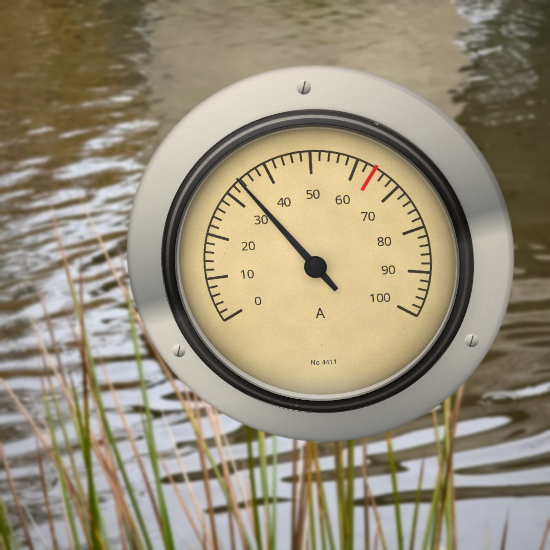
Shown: value=34 unit=A
